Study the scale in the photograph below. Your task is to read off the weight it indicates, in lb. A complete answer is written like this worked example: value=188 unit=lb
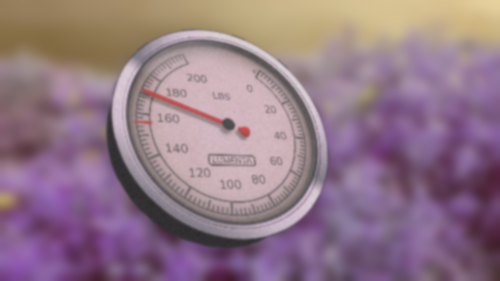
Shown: value=170 unit=lb
